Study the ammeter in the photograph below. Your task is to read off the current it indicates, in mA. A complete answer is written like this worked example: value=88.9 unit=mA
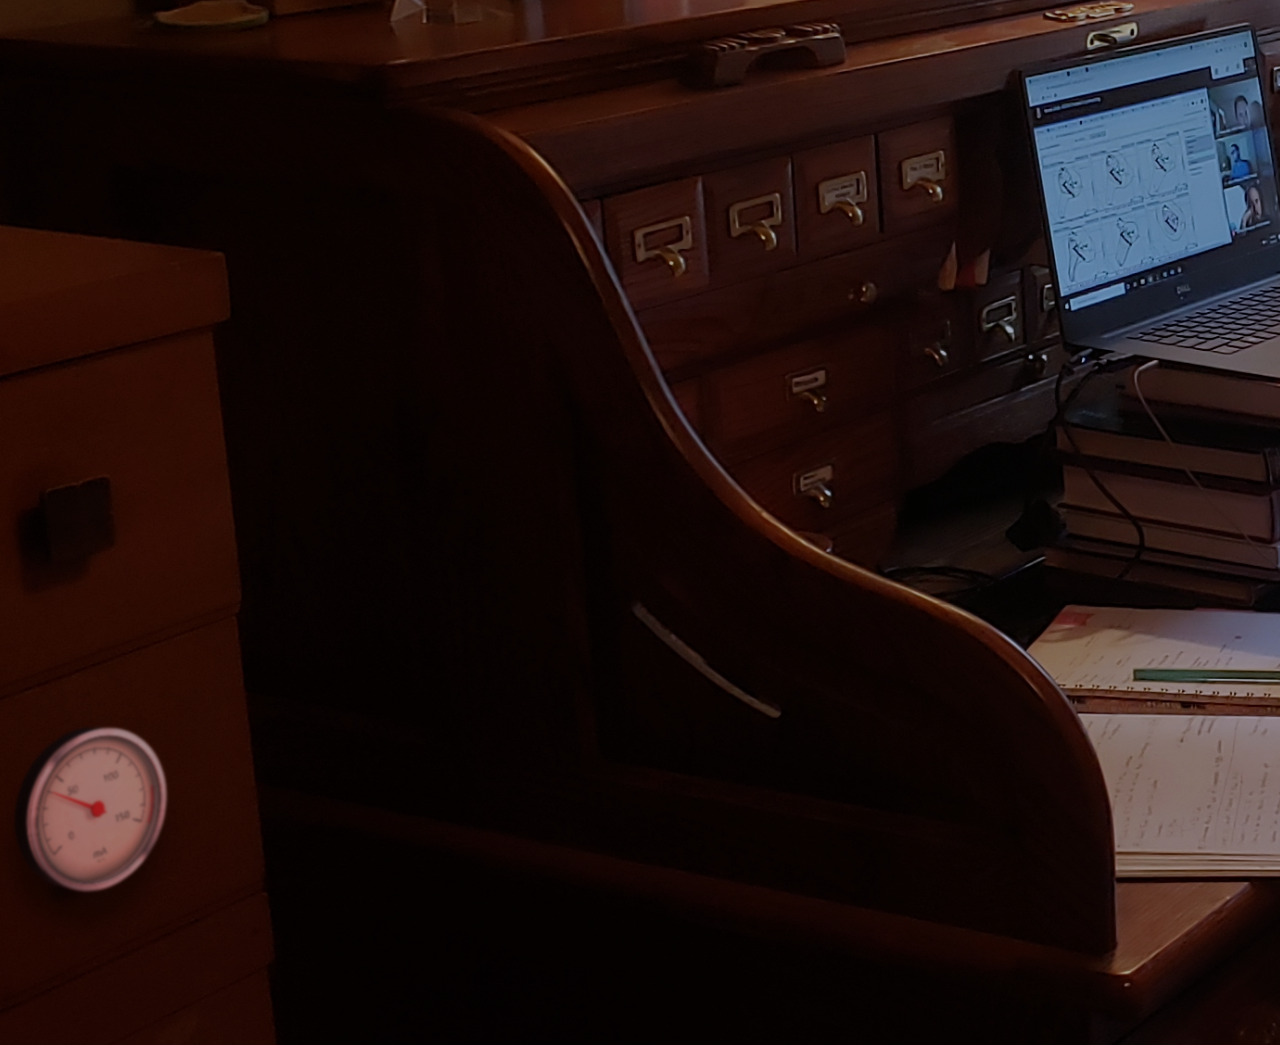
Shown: value=40 unit=mA
